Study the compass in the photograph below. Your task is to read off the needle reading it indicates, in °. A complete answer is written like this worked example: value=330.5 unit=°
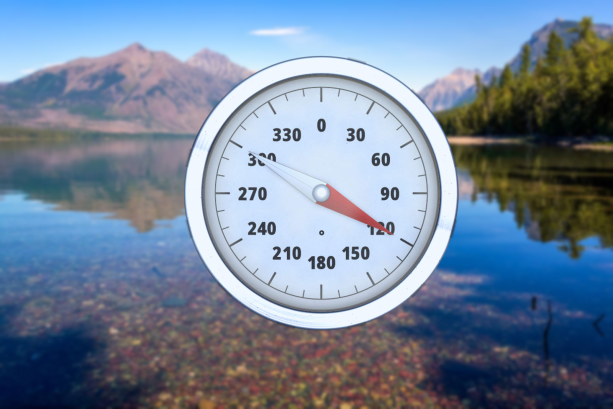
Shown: value=120 unit=°
